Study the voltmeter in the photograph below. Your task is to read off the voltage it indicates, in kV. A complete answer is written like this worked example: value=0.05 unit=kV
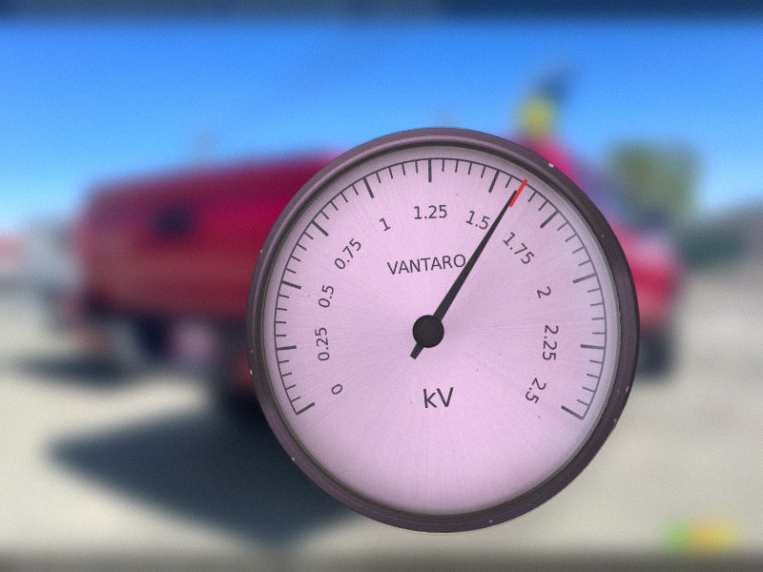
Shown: value=1.6 unit=kV
